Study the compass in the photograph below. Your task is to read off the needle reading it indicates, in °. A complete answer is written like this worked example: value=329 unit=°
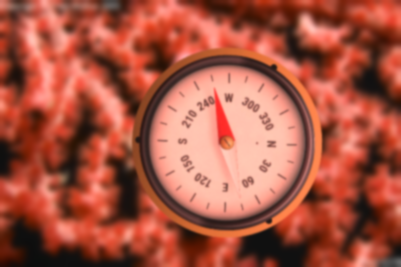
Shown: value=255 unit=°
